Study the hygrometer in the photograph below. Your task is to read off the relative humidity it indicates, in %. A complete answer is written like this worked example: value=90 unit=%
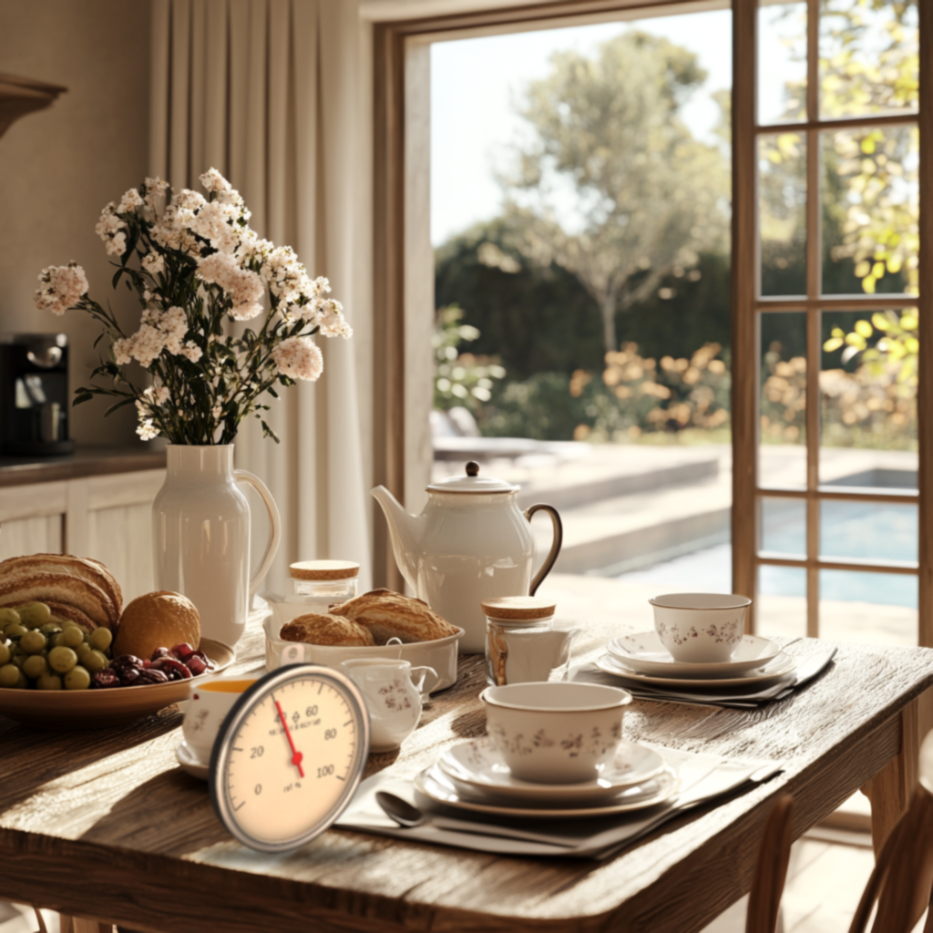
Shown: value=40 unit=%
